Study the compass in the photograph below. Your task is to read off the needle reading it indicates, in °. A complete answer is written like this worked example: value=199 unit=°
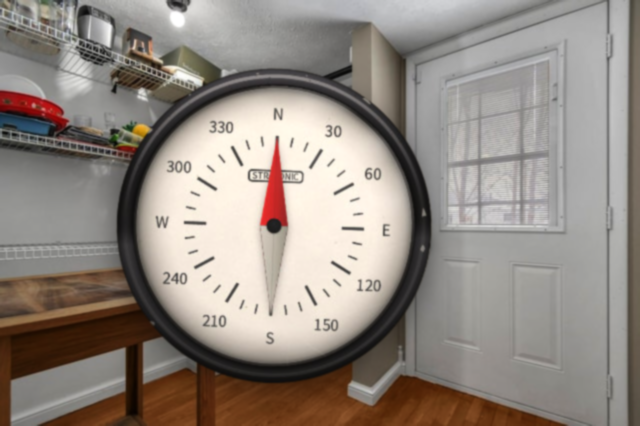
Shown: value=0 unit=°
